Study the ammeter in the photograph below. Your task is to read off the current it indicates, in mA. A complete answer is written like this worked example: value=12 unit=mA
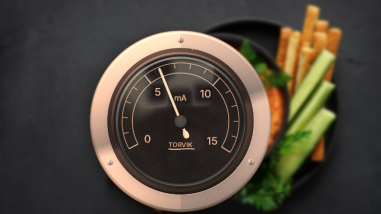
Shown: value=6 unit=mA
